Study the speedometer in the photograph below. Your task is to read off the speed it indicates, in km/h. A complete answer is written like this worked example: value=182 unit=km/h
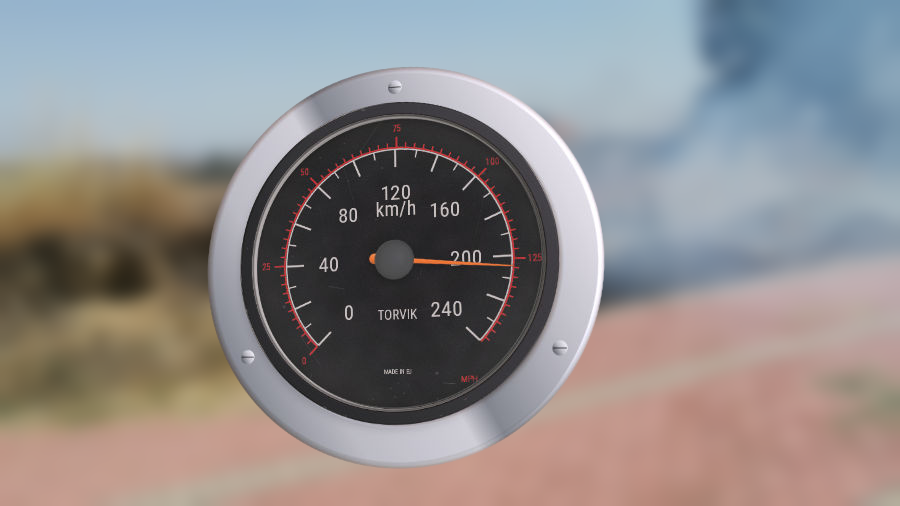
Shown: value=205 unit=km/h
